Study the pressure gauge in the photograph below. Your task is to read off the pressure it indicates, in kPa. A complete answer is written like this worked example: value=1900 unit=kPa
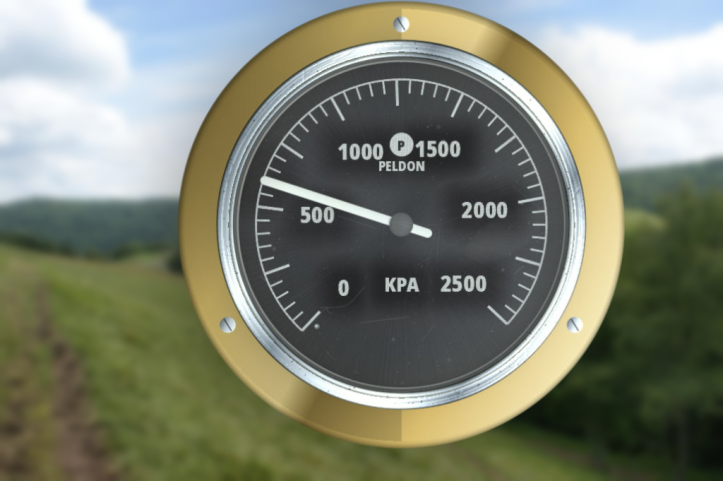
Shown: value=600 unit=kPa
